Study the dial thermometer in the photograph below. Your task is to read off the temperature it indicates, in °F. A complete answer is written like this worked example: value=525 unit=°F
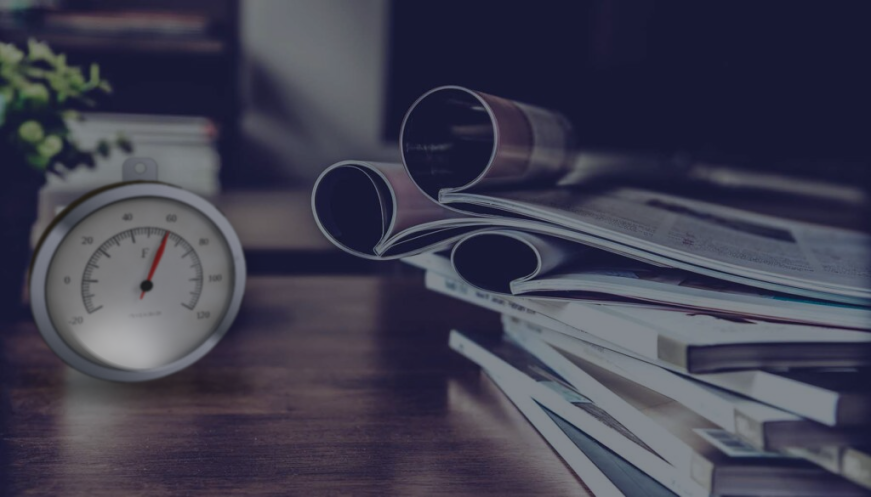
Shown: value=60 unit=°F
